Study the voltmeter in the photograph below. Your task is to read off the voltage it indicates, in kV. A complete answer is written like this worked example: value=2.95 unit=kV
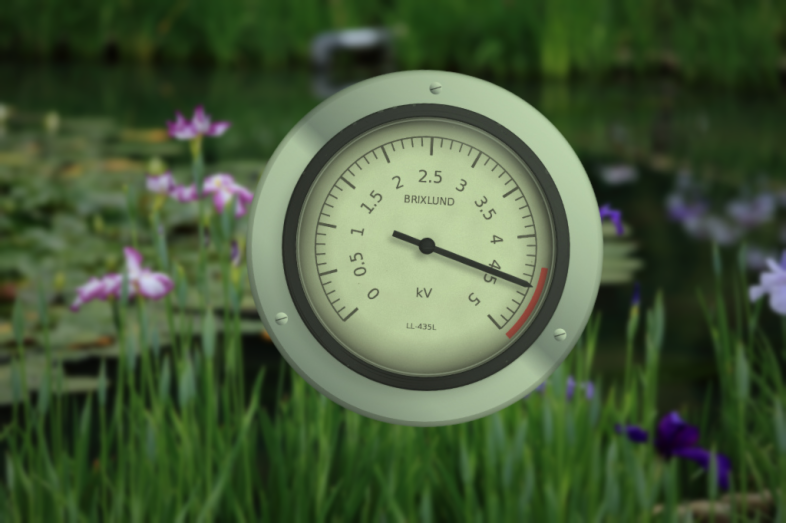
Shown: value=4.5 unit=kV
